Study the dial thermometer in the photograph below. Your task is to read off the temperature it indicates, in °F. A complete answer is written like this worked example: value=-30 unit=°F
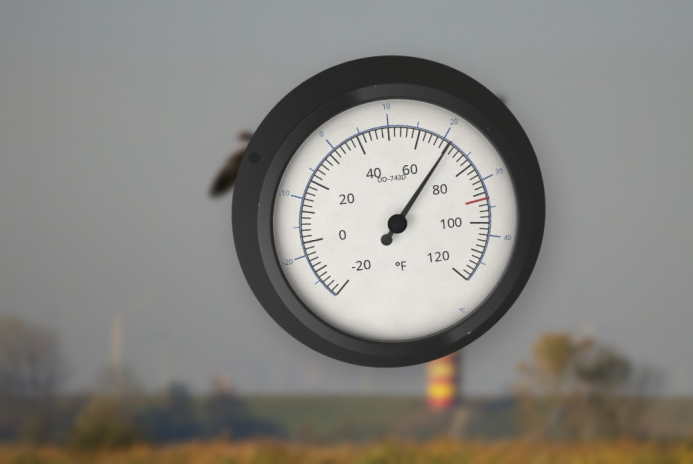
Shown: value=70 unit=°F
